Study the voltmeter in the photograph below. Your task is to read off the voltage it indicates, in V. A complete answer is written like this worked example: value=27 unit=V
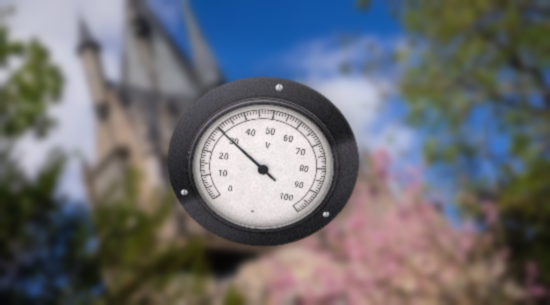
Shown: value=30 unit=V
